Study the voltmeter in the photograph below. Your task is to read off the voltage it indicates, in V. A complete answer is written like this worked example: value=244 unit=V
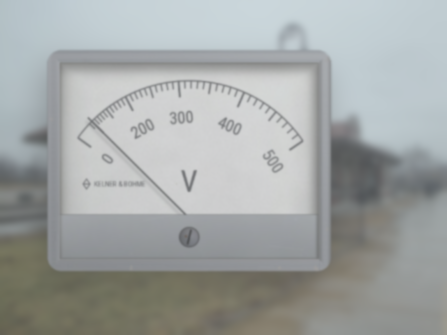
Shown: value=100 unit=V
